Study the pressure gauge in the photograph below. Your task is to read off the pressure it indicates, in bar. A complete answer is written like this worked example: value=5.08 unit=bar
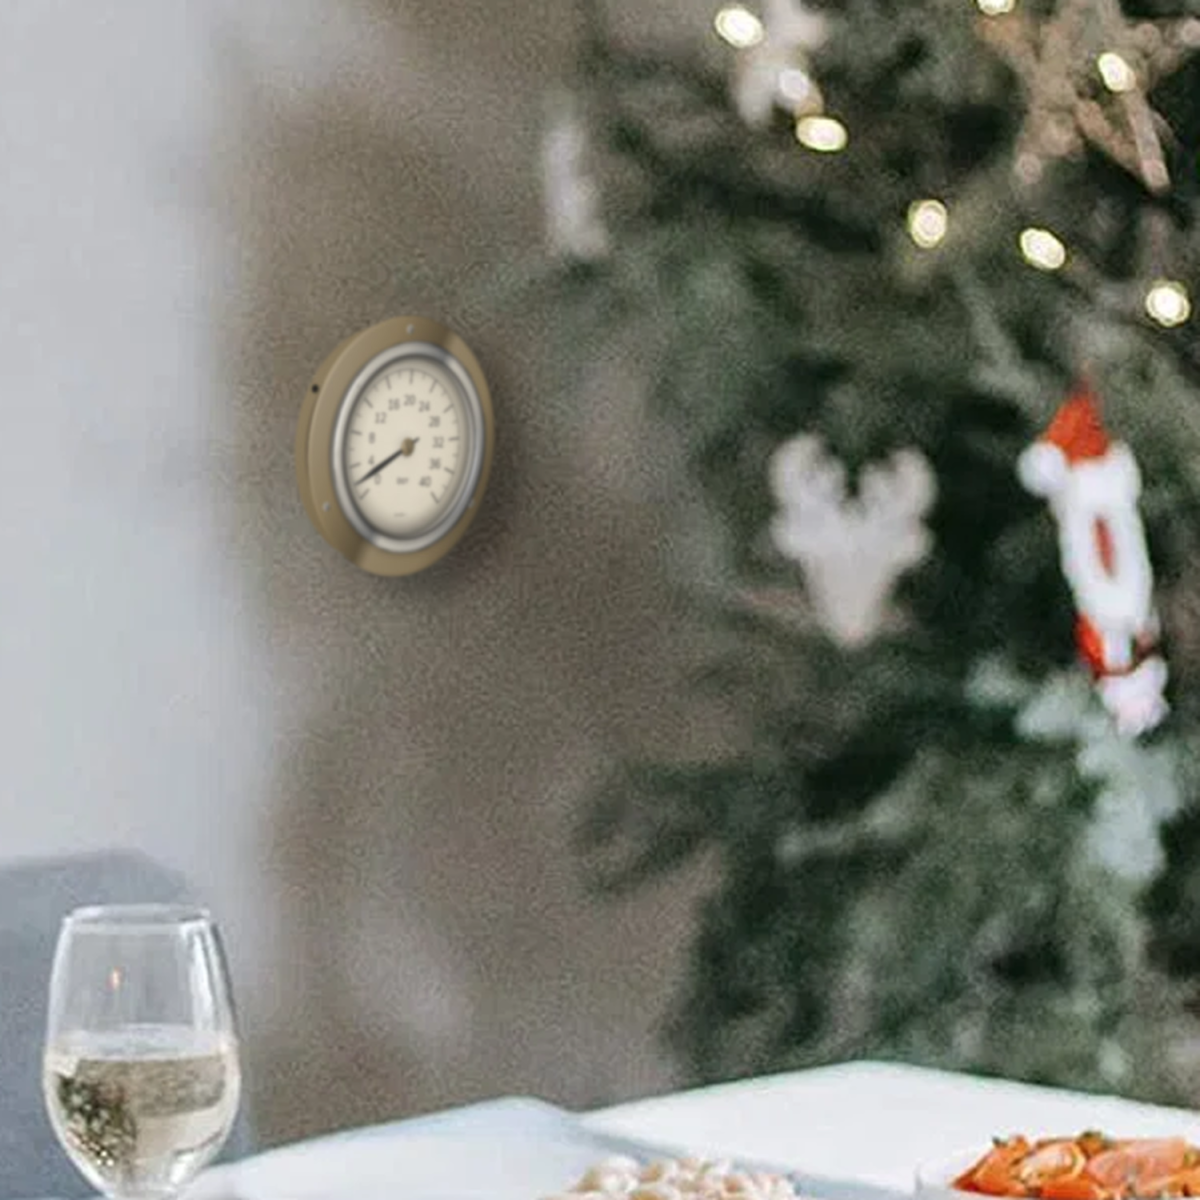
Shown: value=2 unit=bar
